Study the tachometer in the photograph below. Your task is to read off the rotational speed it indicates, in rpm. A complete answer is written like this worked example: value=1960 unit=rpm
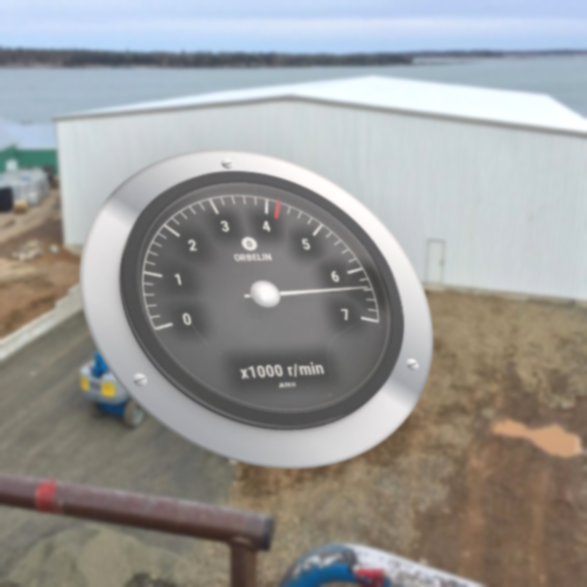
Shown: value=6400 unit=rpm
